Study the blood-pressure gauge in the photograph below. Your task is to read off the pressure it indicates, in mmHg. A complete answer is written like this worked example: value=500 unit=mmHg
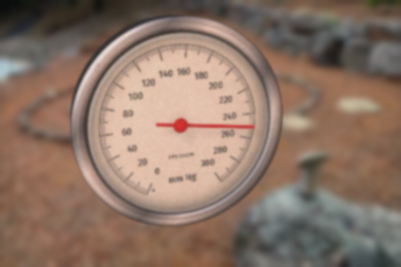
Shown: value=250 unit=mmHg
